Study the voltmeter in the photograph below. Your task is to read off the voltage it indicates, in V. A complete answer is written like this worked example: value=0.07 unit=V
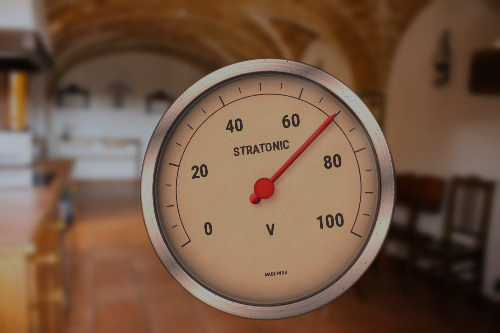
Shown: value=70 unit=V
